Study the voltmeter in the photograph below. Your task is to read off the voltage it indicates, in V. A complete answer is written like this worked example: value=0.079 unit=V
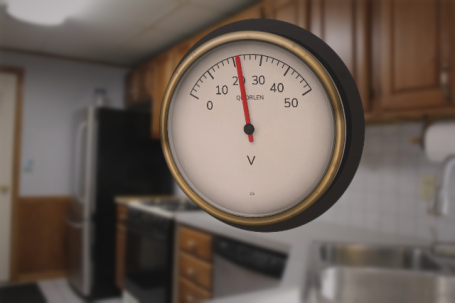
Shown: value=22 unit=V
